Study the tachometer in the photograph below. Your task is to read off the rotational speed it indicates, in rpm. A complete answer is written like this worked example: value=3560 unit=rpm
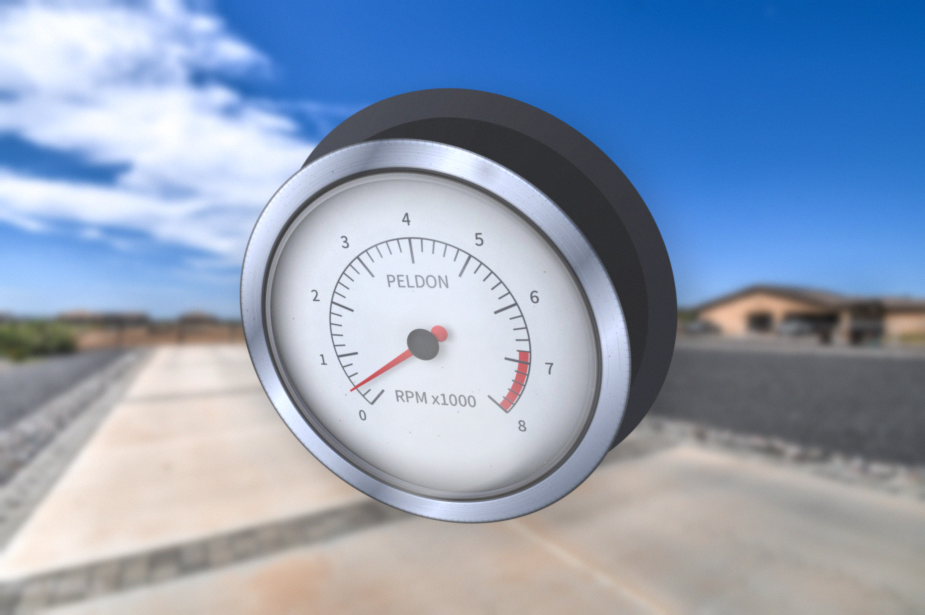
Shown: value=400 unit=rpm
